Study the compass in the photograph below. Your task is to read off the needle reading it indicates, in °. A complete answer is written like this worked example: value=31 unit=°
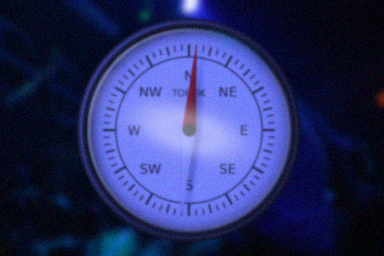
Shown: value=5 unit=°
